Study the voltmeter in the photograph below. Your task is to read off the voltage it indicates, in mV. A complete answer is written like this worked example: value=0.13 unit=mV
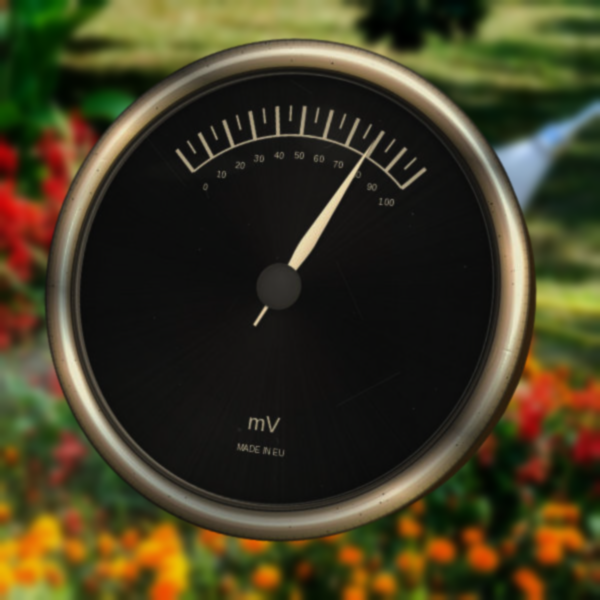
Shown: value=80 unit=mV
